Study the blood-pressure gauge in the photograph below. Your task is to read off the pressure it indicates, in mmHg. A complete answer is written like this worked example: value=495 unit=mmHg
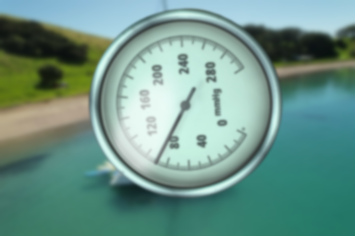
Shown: value=90 unit=mmHg
